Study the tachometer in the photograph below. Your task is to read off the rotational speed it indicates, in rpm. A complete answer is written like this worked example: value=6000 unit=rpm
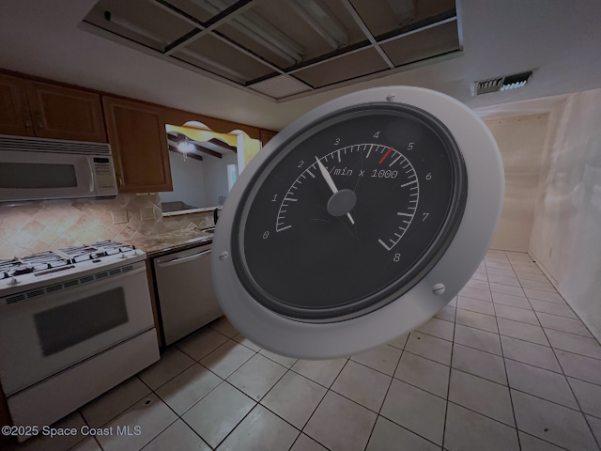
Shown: value=2400 unit=rpm
